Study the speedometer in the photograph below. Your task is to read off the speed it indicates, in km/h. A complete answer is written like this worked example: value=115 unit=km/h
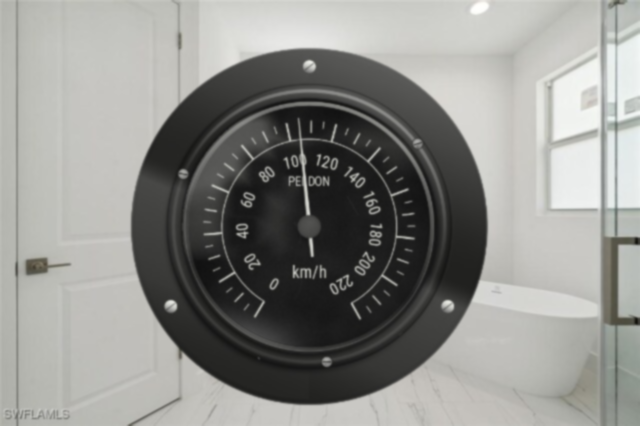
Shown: value=105 unit=km/h
